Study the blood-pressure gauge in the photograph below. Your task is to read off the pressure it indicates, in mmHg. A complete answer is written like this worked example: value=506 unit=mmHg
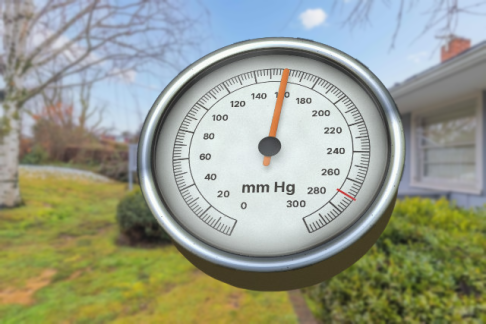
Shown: value=160 unit=mmHg
